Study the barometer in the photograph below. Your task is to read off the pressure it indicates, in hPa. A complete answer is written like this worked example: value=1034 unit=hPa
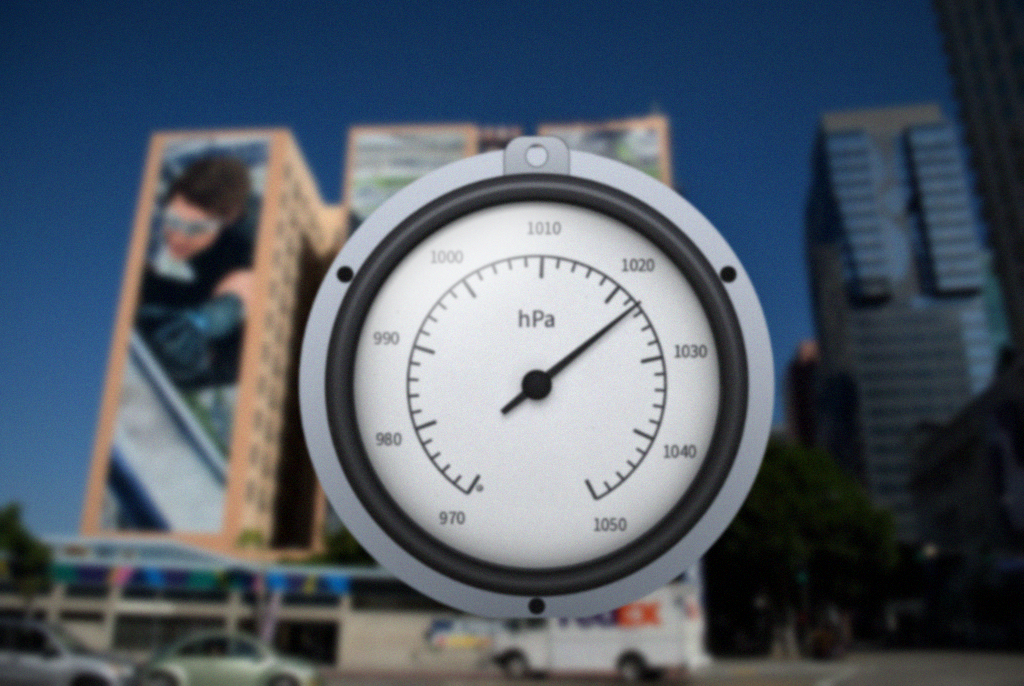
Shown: value=1023 unit=hPa
